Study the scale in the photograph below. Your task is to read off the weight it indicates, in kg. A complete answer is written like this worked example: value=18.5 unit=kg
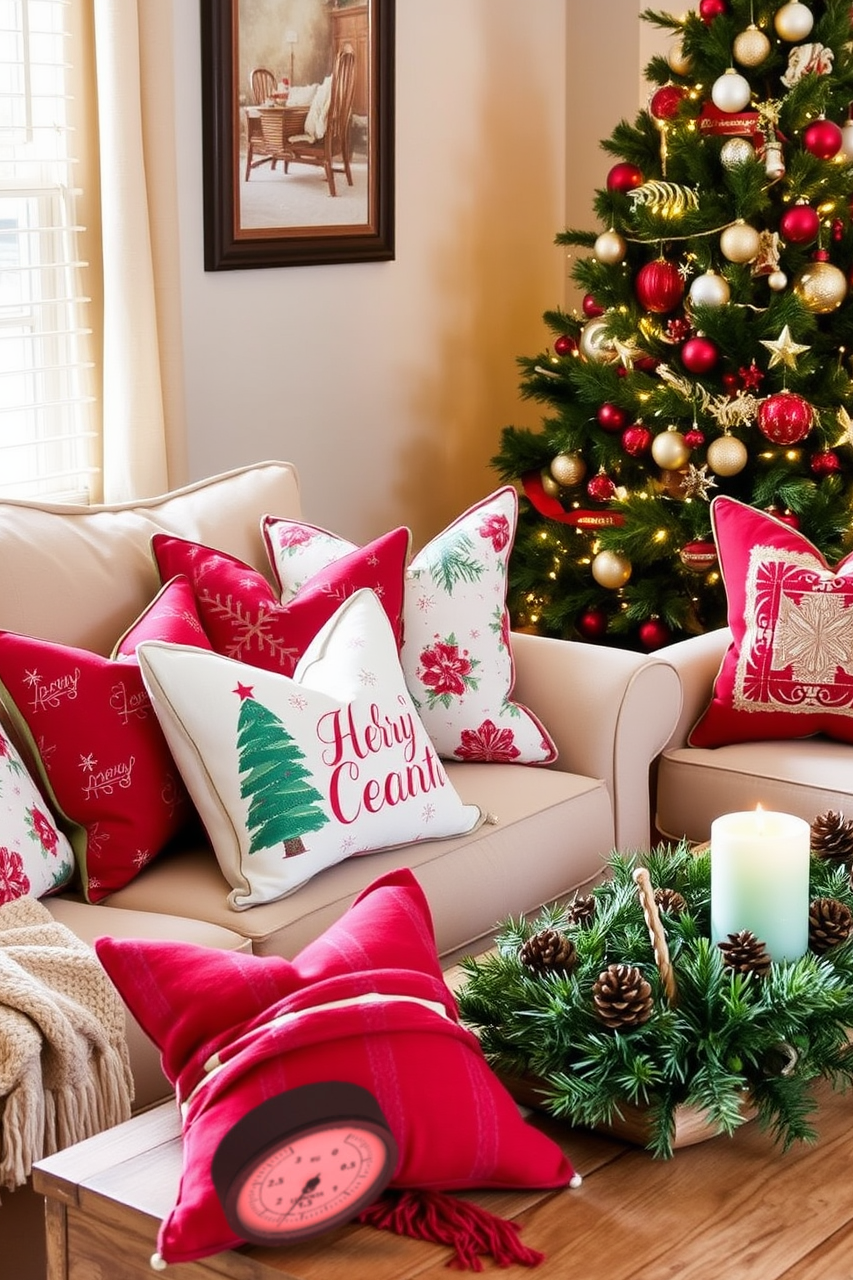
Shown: value=1.75 unit=kg
